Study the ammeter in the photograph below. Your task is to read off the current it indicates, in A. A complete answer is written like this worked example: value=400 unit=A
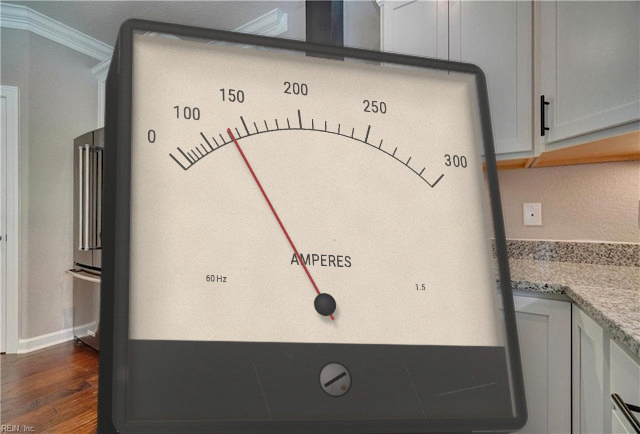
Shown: value=130 unit=A
